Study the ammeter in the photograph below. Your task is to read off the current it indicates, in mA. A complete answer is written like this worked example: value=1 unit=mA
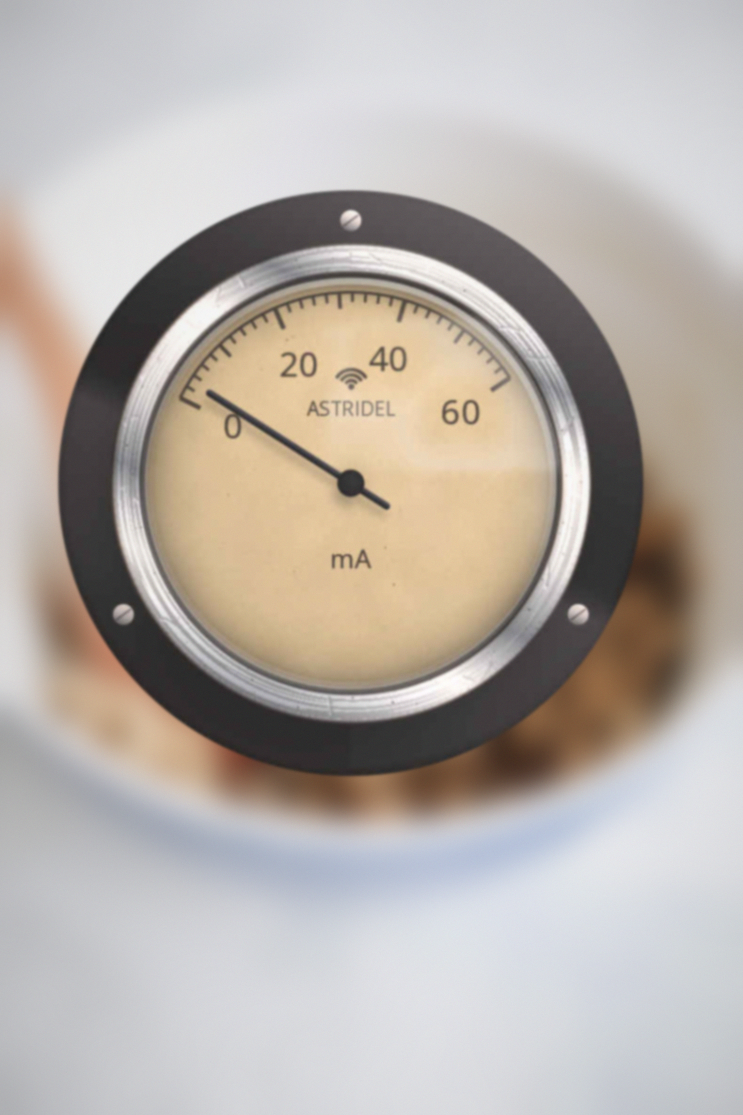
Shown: value=3 unit=mA
